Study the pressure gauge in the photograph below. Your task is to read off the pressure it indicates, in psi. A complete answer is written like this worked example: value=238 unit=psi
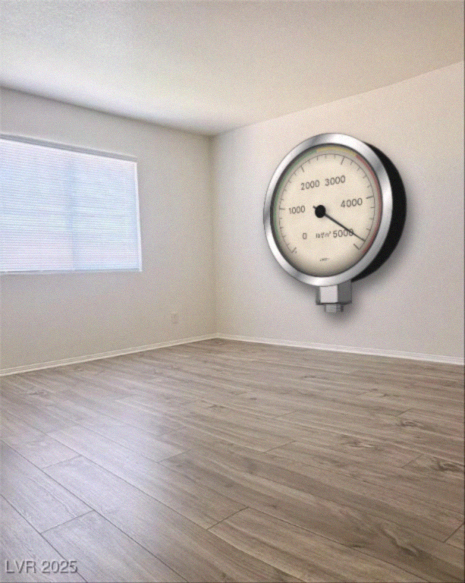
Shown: value=4800 unit=psi
